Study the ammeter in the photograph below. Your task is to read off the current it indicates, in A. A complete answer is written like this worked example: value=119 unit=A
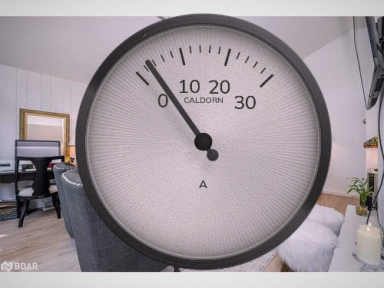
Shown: value=3 unit=A
